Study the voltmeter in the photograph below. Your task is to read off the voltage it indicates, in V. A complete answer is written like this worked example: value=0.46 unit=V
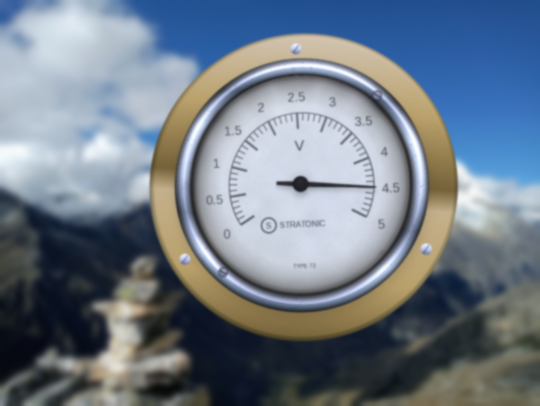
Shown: value=4.5 unit=V
